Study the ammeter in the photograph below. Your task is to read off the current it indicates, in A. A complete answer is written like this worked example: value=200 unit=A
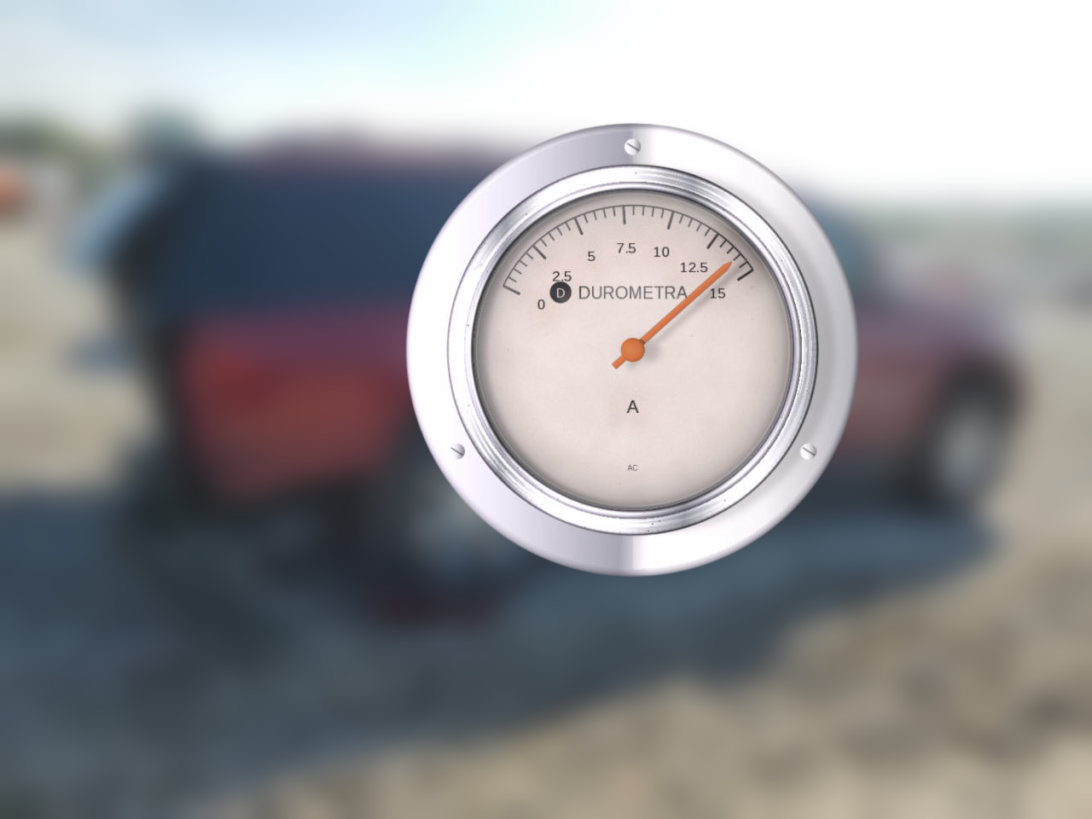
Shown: value=14 unit=A
